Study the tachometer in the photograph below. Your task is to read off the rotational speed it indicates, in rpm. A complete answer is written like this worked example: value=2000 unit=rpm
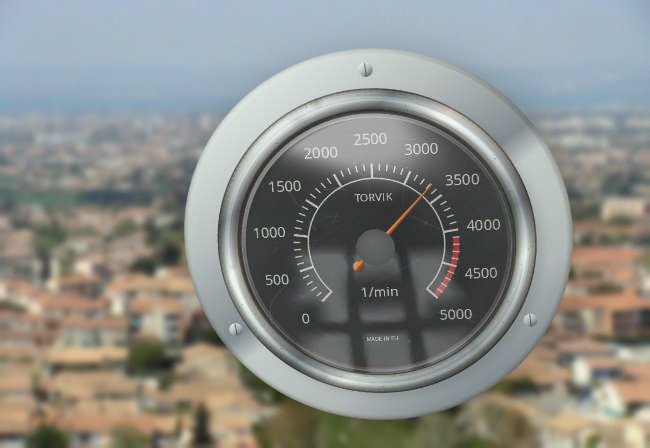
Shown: value=3300 unit=rpm
